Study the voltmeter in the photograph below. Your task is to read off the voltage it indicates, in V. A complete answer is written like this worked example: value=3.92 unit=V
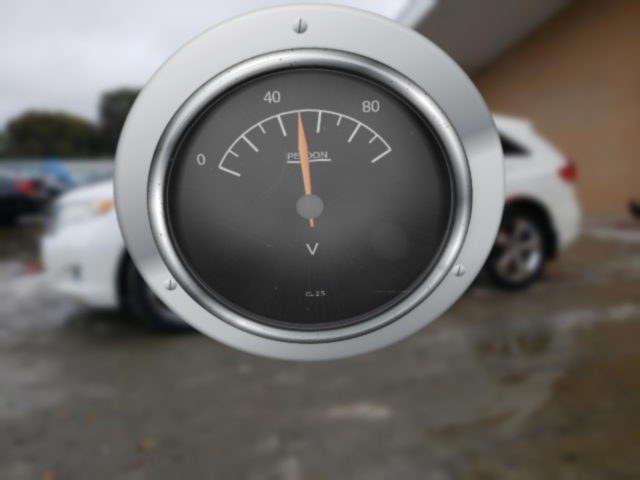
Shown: value=50 unit=V
